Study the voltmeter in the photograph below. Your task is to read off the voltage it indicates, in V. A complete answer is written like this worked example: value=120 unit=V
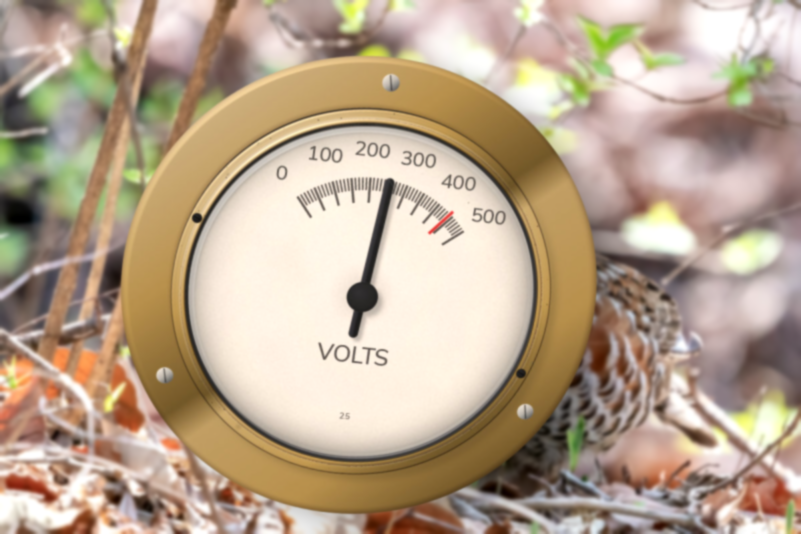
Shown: value=250 unit=V
